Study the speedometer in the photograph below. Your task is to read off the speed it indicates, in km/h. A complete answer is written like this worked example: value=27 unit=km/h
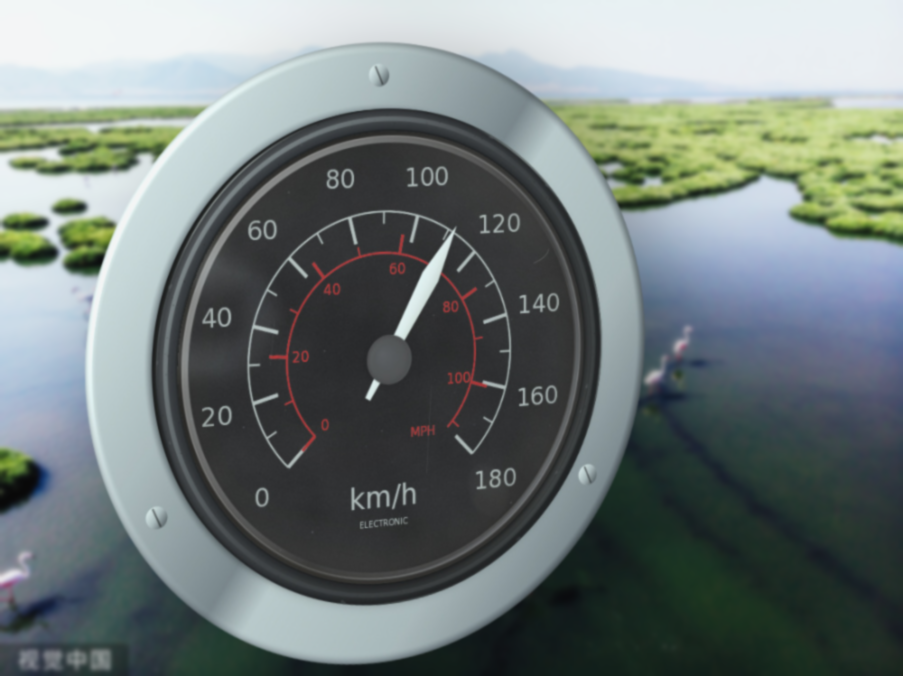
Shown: value=110 unit=km/h
